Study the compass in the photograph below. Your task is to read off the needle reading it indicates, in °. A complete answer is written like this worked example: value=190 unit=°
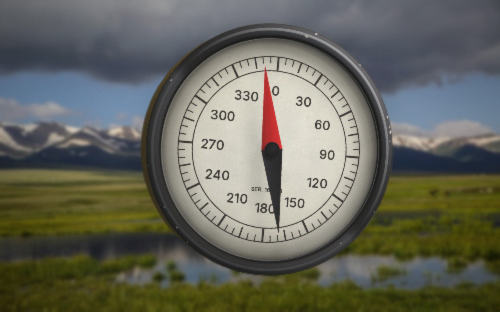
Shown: value=350 unit=°
